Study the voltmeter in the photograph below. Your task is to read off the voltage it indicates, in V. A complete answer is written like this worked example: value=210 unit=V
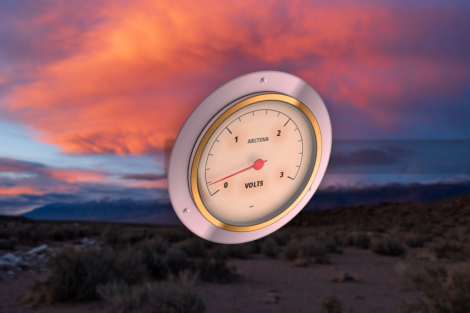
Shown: value=0.2 unit=V
